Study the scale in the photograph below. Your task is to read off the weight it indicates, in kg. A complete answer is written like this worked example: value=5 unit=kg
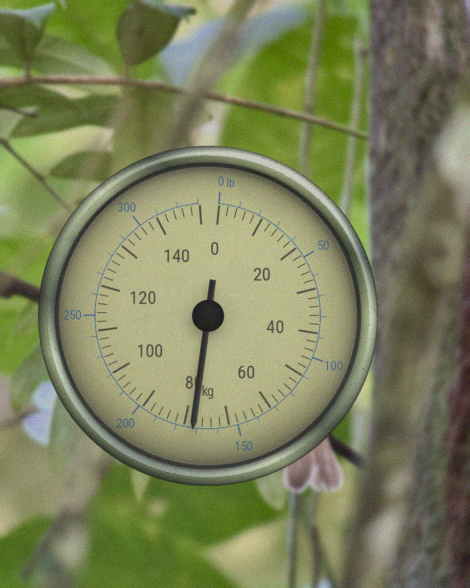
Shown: value=78 unit=kg
